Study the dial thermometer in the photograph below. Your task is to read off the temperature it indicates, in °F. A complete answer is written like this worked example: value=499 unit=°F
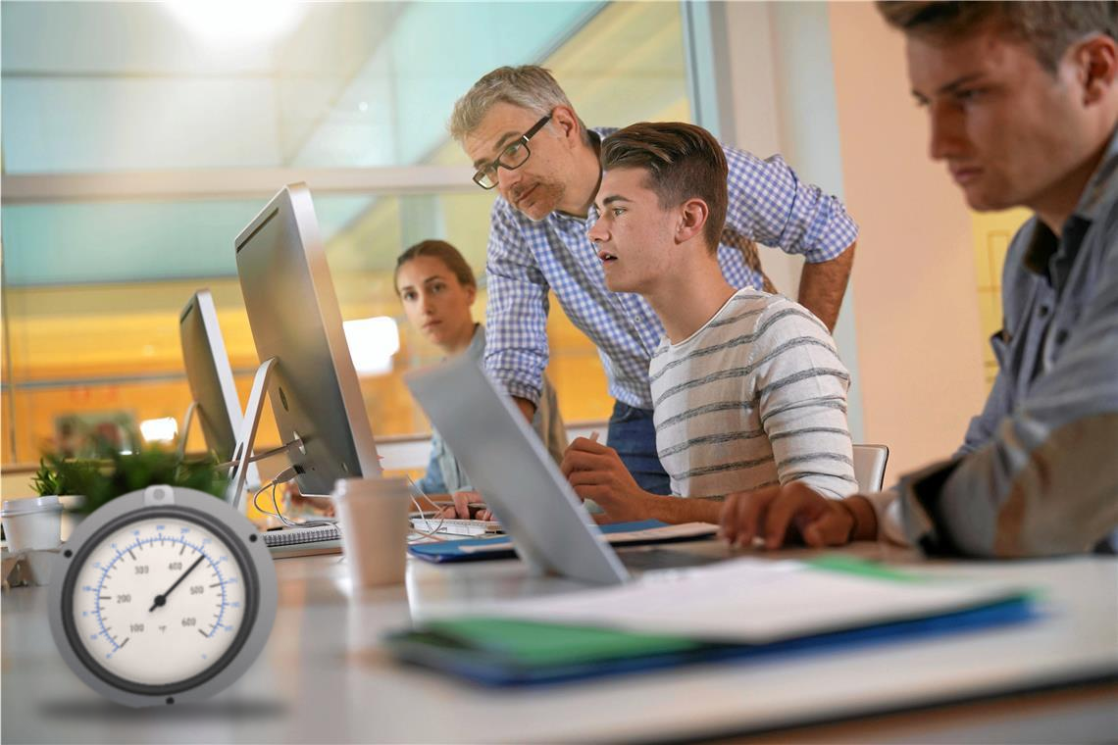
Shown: value=440 unit=°F
